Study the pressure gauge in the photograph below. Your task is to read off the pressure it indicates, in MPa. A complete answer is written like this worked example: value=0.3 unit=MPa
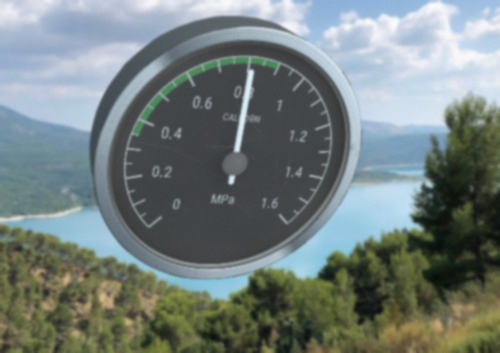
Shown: value=0.8 unit=MPa
